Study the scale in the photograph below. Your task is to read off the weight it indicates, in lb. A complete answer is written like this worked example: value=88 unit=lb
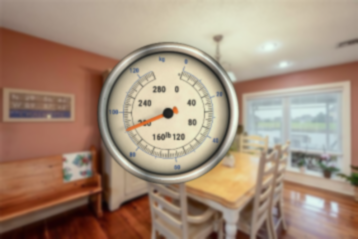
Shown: value=200 unit=lb
